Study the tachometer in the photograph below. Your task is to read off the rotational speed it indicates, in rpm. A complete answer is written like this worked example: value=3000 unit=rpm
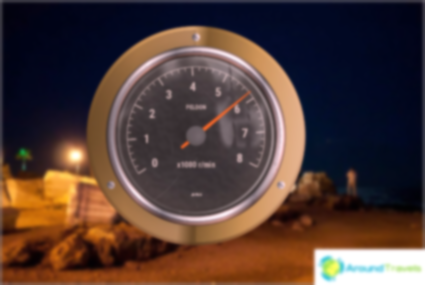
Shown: value=5800 unit=rpm
